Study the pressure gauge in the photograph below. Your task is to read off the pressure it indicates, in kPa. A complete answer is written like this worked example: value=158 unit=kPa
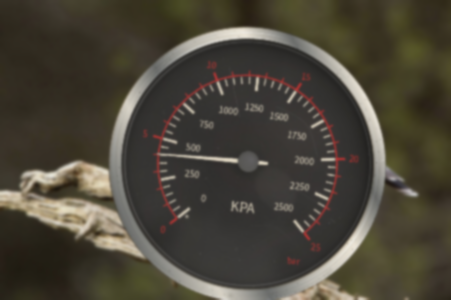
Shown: value=400 unit=kPa
